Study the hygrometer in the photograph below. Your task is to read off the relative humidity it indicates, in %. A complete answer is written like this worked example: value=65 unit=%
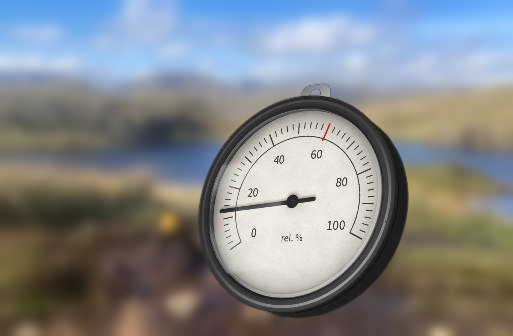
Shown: value=12 unit=%
